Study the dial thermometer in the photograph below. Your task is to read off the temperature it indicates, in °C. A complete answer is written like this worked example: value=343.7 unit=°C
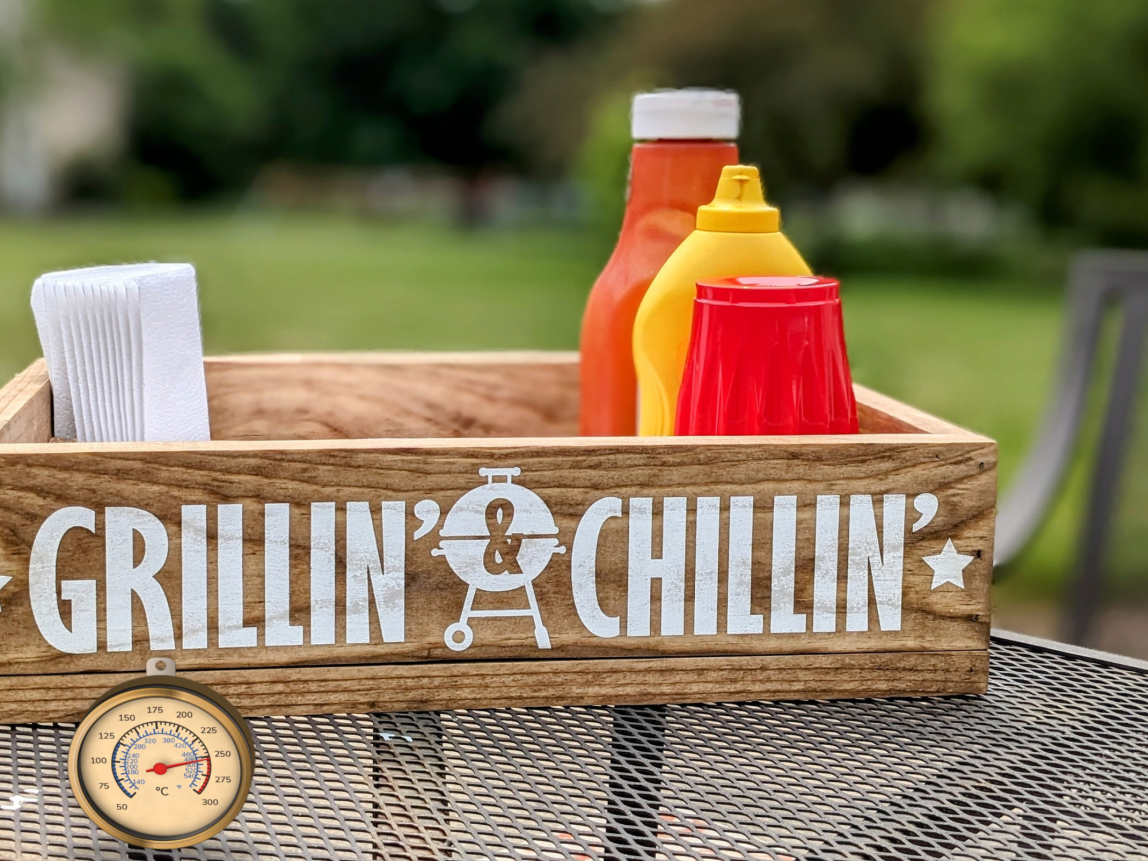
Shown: value=250 unit=°C
